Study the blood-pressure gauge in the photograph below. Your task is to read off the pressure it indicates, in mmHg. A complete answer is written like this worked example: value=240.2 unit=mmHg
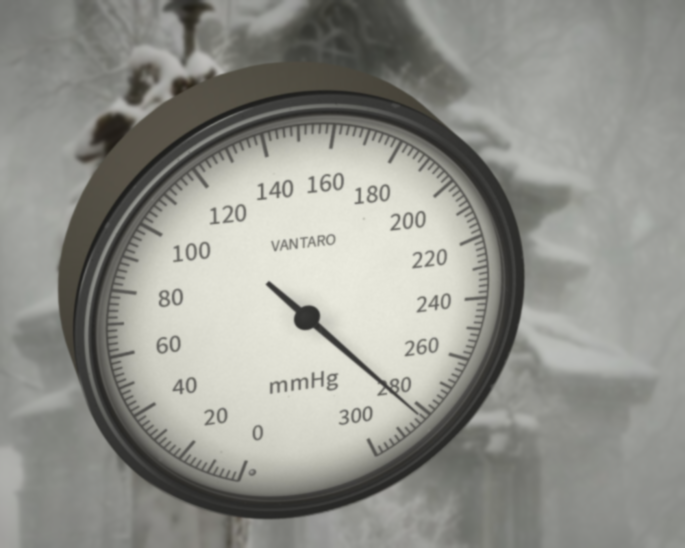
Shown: value=282 unit=mmHg
